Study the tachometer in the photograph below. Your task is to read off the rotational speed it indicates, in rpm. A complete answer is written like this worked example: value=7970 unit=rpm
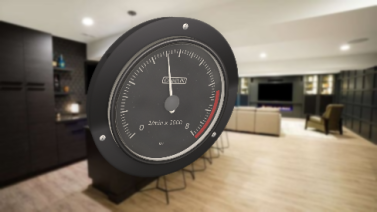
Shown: value=3500 unit=rpm
